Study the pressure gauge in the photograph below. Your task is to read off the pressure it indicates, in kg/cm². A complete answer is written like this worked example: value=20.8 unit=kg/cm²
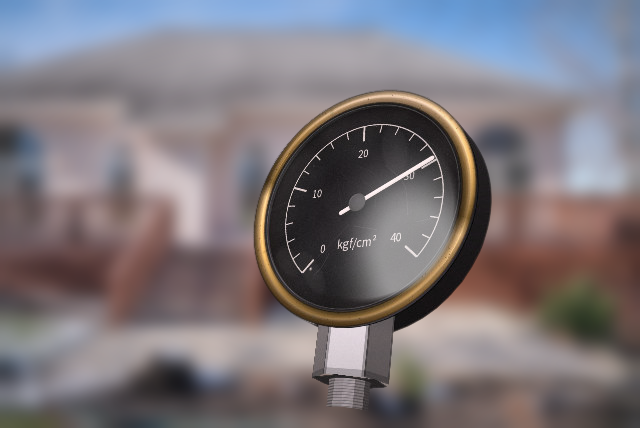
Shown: value=30 unit=kg/cm²
